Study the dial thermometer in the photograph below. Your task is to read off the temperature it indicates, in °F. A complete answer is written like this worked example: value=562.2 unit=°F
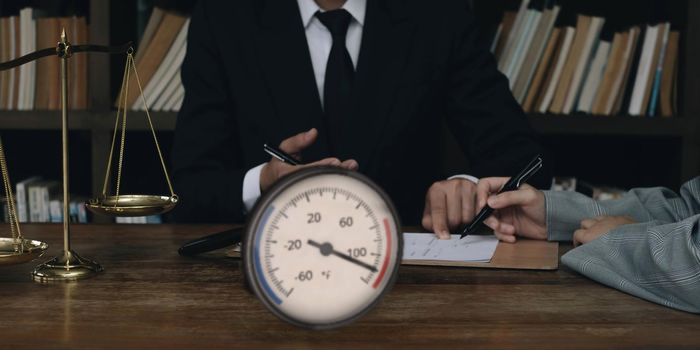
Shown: value=110 unit=°F
